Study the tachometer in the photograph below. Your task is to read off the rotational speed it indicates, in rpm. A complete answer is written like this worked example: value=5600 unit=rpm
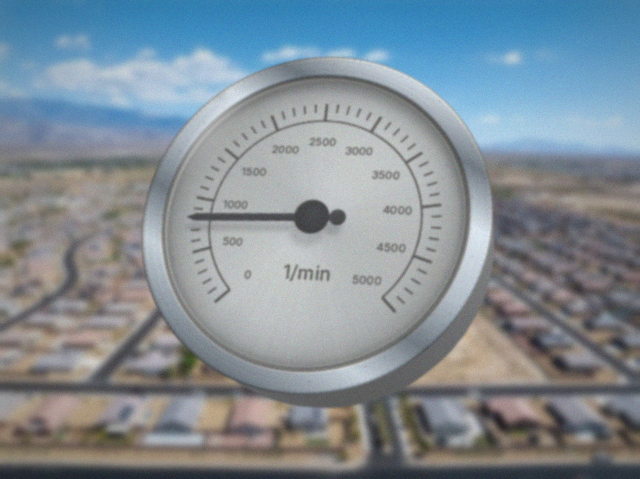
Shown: value=800 unit=rpm
